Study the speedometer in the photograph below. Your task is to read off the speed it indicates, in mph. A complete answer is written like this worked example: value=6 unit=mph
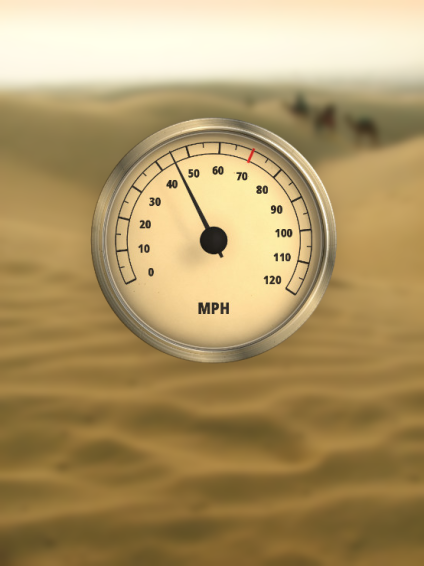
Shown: value=45 unit=mph
